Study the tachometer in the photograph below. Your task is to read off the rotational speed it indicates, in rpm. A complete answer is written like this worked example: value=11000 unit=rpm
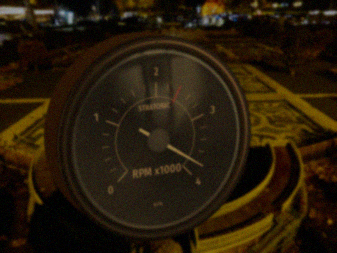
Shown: value=3800 unit=rpm
